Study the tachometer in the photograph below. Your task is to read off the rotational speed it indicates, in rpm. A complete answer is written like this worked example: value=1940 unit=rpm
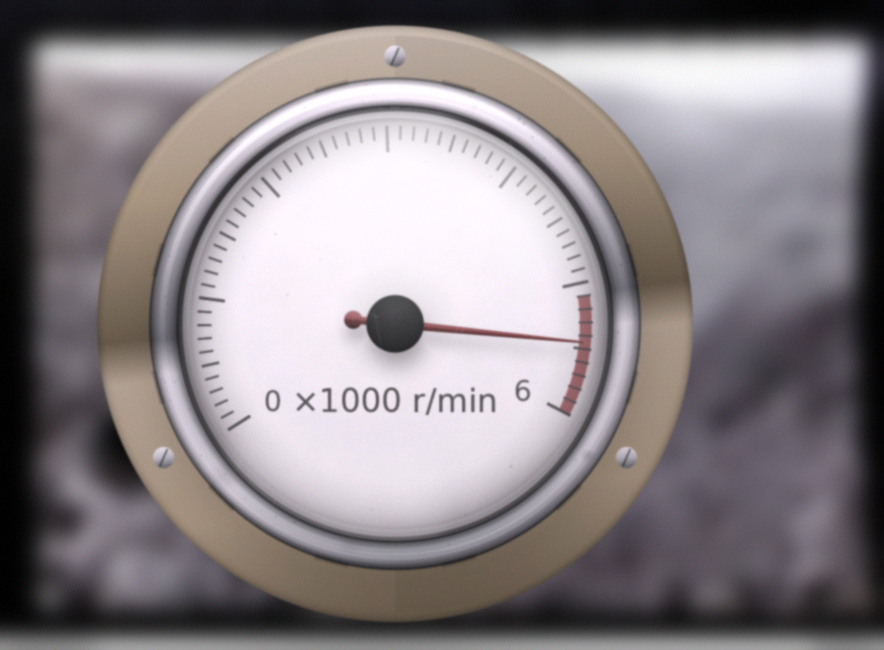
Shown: value=5450 unit=rpm
